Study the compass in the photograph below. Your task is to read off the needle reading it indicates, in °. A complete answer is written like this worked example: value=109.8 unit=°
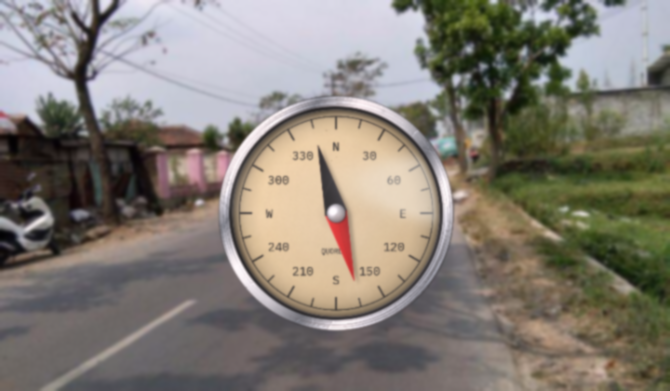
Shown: value=165 unit=°
